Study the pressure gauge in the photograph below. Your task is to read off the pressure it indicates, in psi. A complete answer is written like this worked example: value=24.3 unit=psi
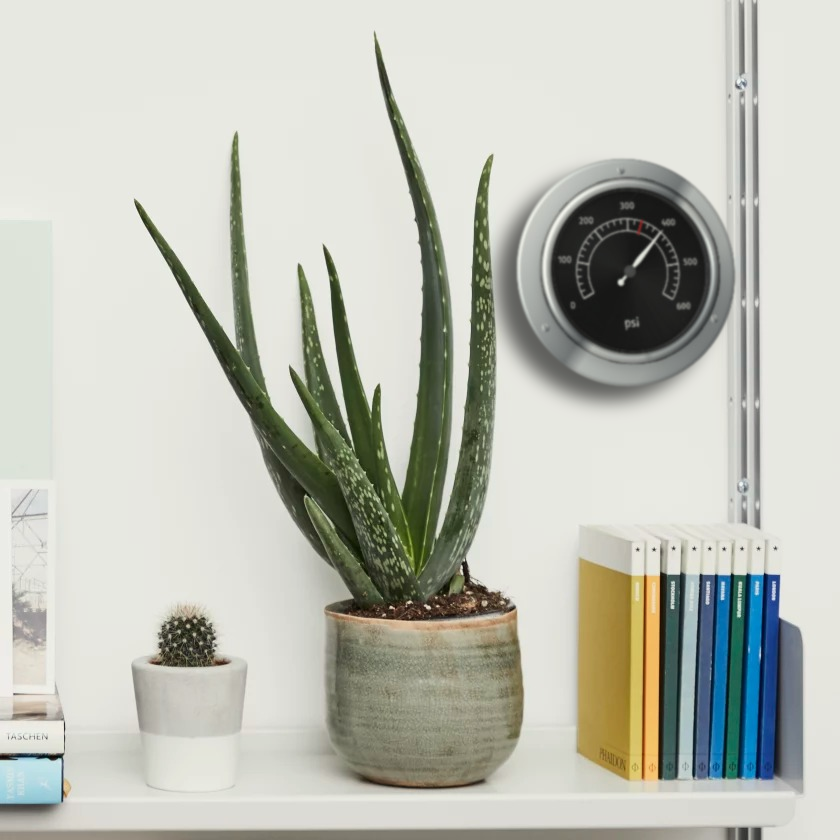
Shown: value=400 unit=psi
